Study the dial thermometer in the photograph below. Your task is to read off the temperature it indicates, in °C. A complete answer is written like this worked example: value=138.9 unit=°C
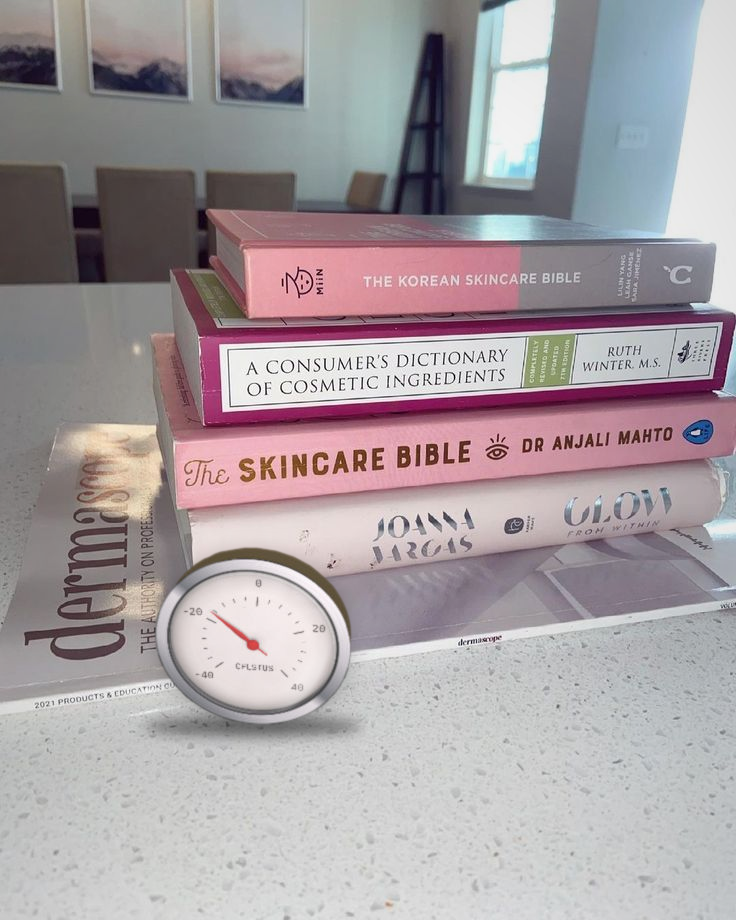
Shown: value=-16 unit=°C
